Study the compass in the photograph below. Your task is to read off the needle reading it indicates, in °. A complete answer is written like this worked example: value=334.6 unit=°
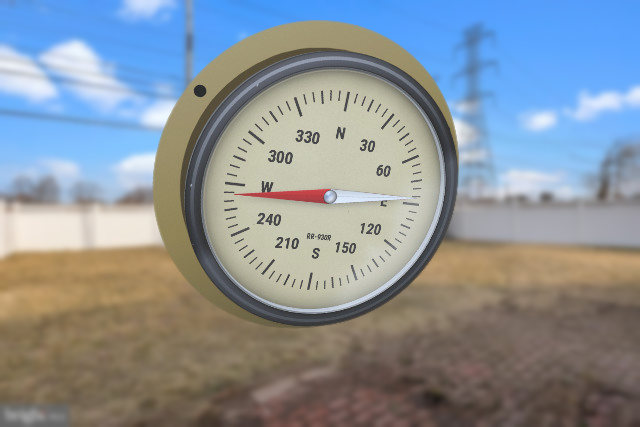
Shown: value=265 unit=°
